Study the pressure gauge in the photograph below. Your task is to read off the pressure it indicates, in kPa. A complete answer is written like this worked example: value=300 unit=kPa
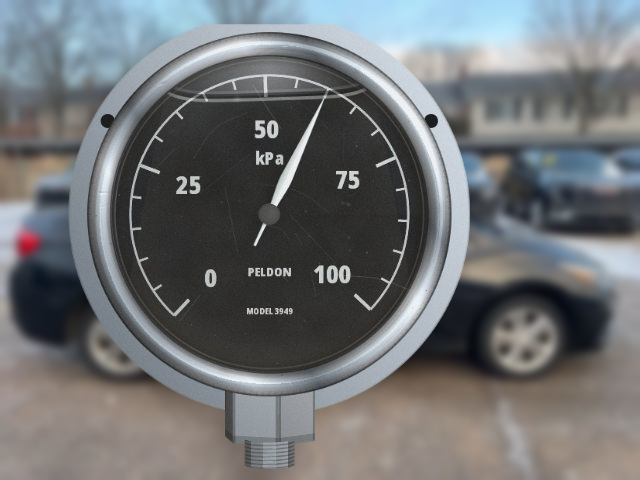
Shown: value=60 unit=kPa
